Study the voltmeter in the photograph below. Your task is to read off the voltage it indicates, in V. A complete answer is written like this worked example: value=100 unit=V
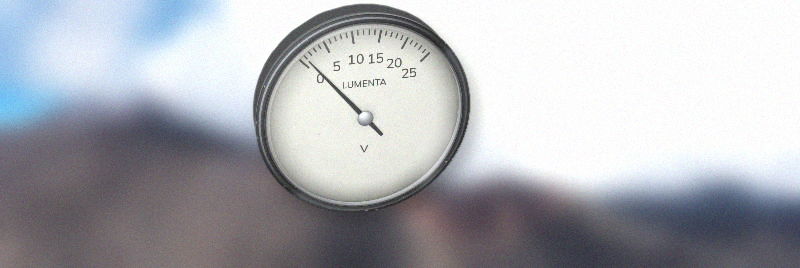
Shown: value=1 unit=V
